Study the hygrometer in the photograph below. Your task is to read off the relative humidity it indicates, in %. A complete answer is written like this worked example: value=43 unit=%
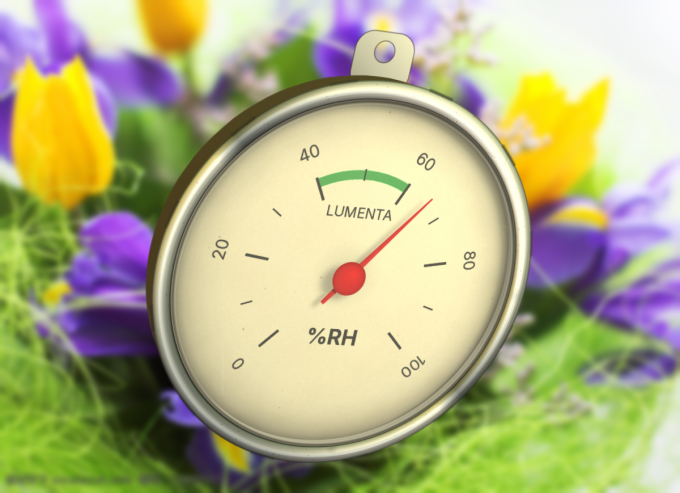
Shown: value=65 unit=%
